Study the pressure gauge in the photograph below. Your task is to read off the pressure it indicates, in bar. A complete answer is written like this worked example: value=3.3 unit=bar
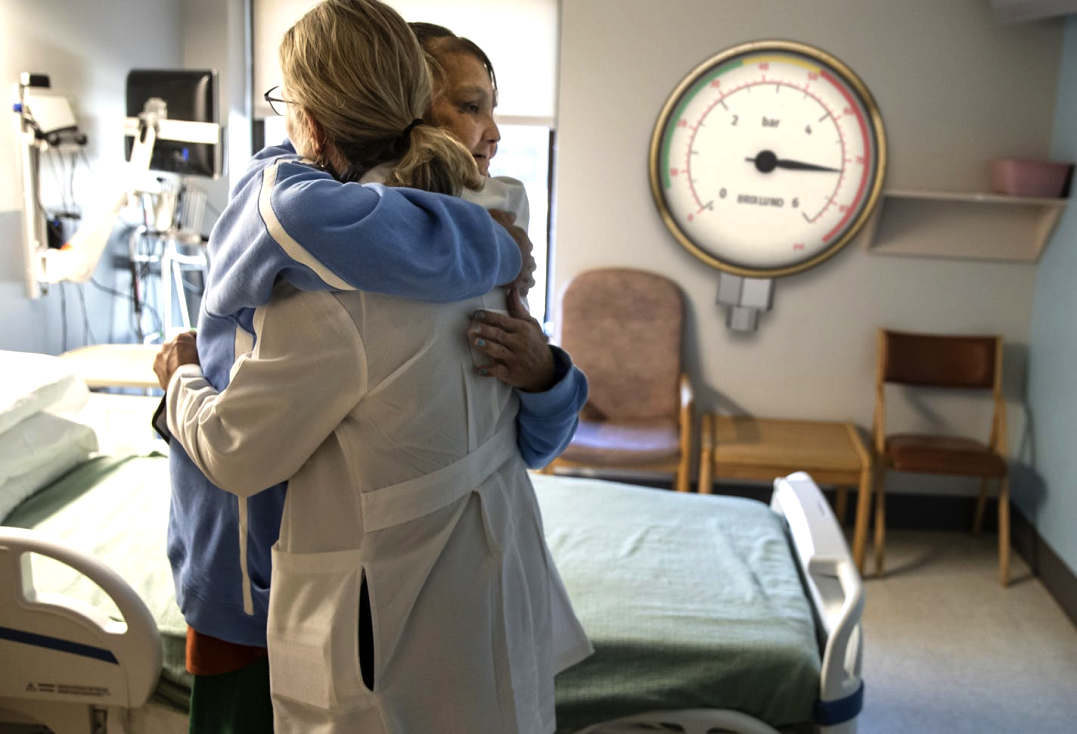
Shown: value=5 unit=bar
